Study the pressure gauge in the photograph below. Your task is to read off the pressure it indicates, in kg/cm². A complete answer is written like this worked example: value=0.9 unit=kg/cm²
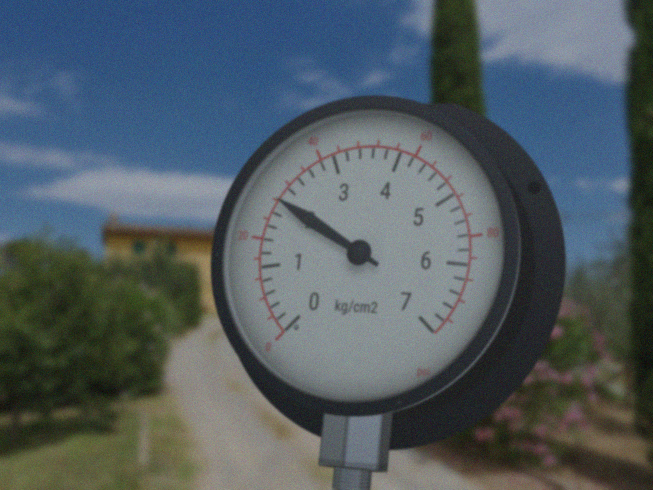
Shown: value=2 unit=kg/cm²
